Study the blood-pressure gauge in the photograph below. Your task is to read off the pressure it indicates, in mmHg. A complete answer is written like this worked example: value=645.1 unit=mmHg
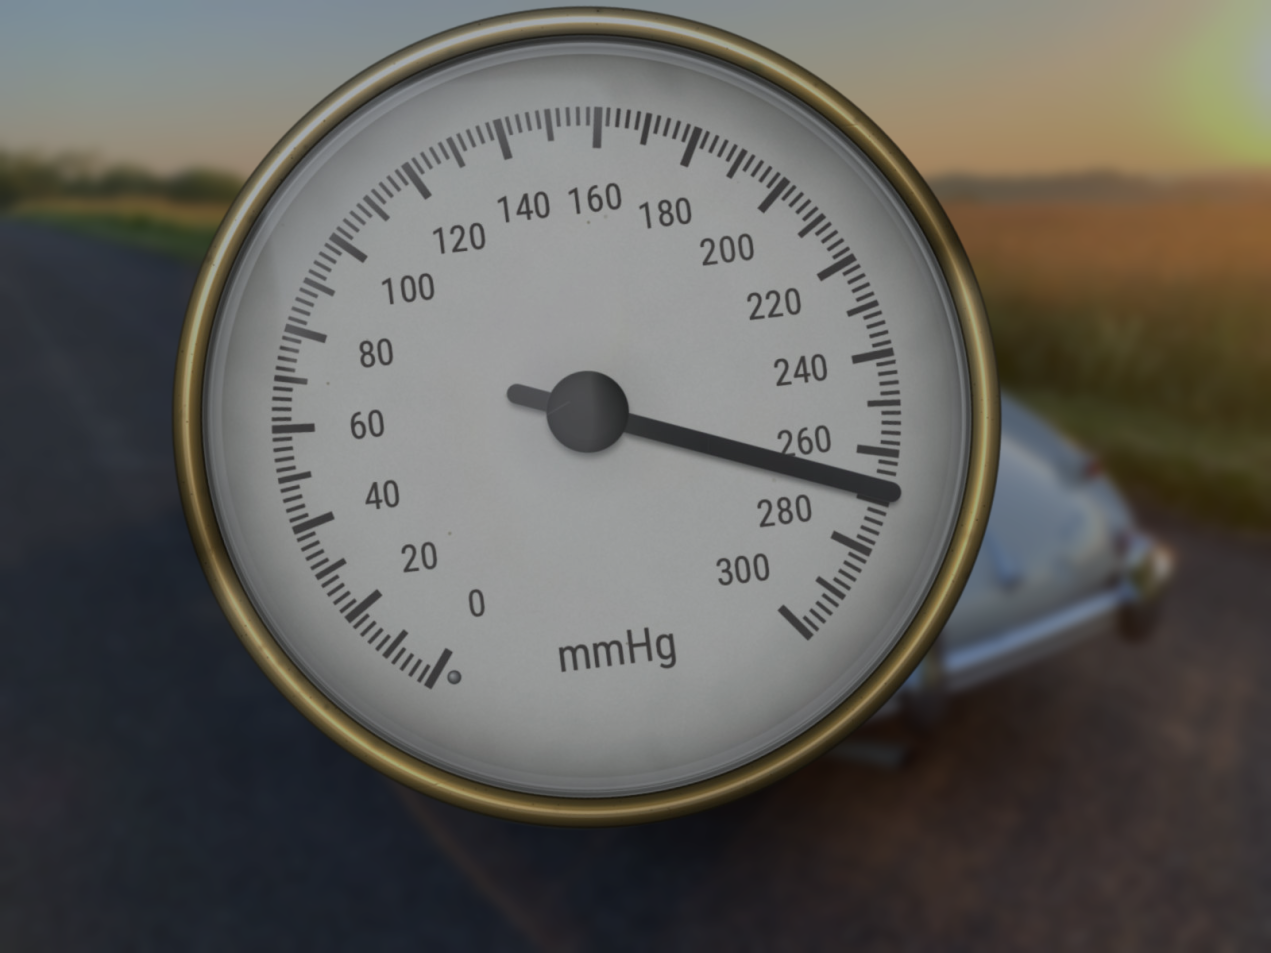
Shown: value=268 unit=mmHg
